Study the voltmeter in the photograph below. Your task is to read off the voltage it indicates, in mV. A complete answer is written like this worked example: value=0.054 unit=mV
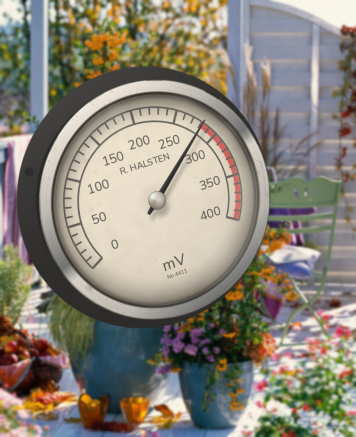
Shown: value=280 unit=mV
